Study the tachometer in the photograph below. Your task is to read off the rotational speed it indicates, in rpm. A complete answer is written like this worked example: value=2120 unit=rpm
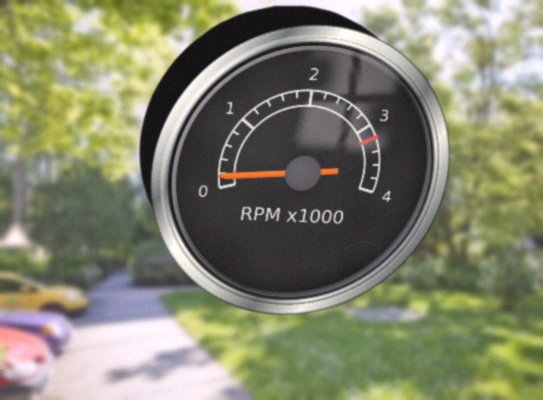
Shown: value=200 unit=rpm
